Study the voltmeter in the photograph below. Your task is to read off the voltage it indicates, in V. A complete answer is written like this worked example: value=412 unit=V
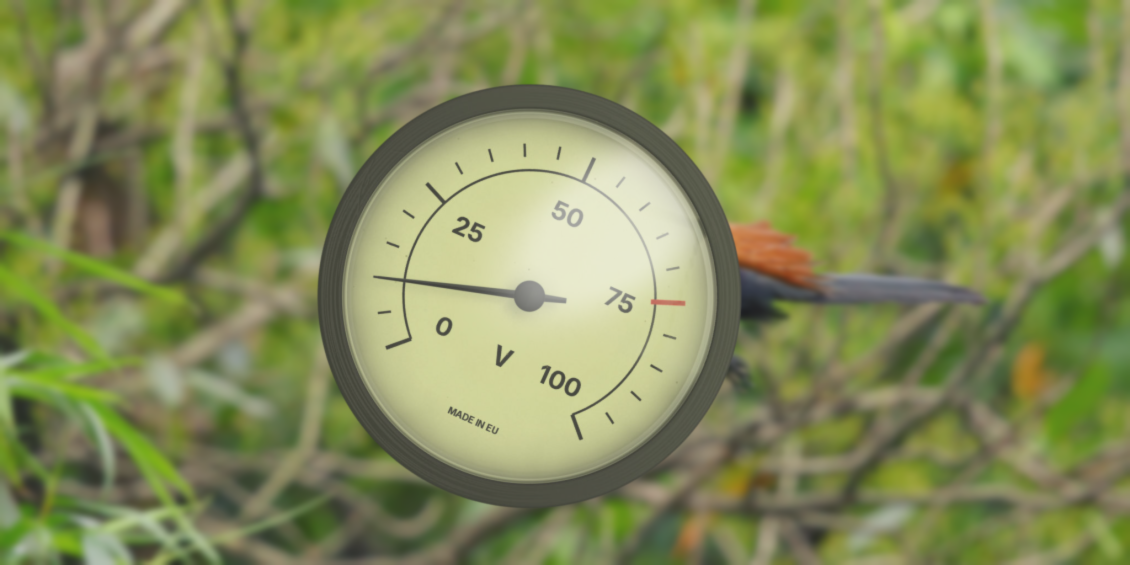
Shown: value=10 unit=V
